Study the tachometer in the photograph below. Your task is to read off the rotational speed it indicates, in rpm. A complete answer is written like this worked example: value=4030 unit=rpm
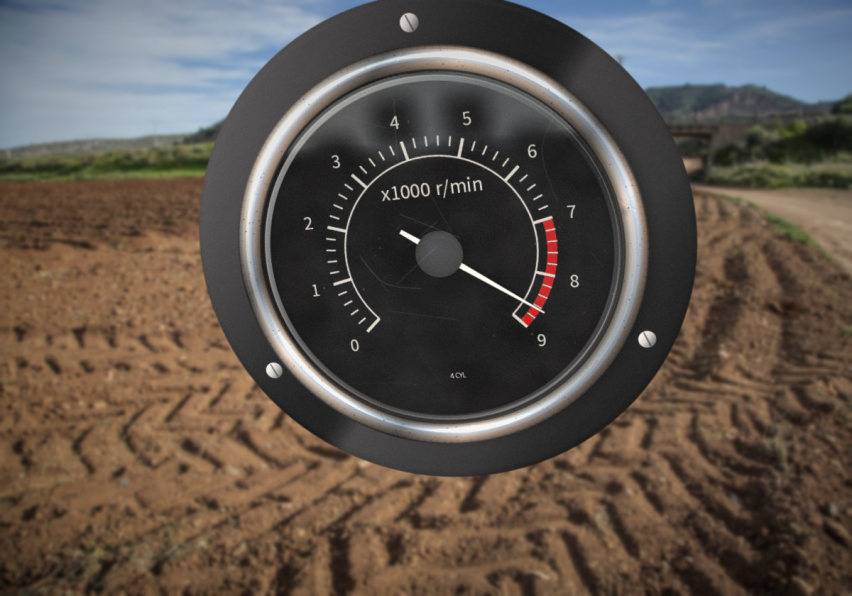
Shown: value=8600 unit=rpm
